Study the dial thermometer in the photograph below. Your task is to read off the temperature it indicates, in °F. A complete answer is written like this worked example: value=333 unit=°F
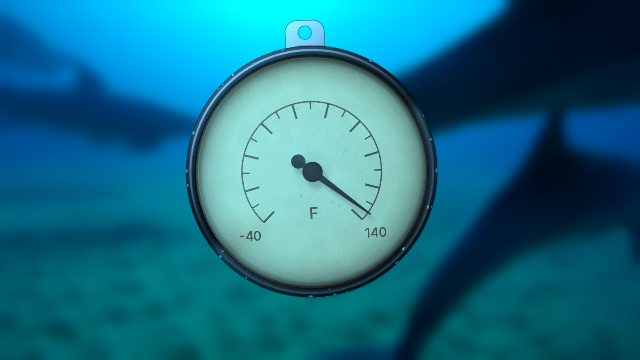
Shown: value=135 unit=°F
